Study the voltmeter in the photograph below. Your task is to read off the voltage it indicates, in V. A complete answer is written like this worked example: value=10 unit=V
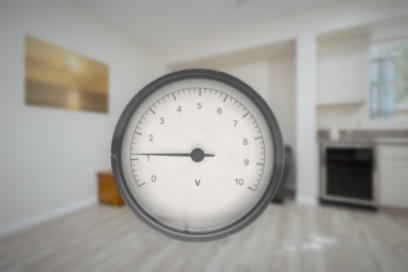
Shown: value=1.2 unit=V
